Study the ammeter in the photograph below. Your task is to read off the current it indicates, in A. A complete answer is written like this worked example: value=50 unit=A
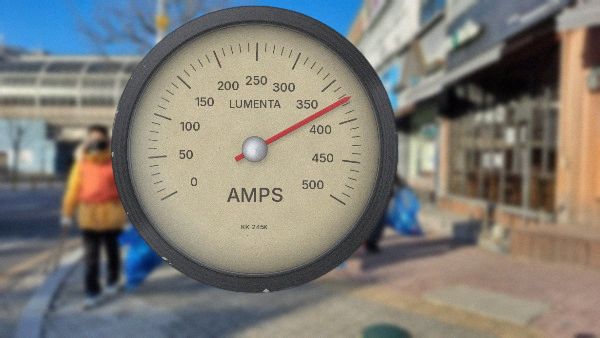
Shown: value=375 unit=A
